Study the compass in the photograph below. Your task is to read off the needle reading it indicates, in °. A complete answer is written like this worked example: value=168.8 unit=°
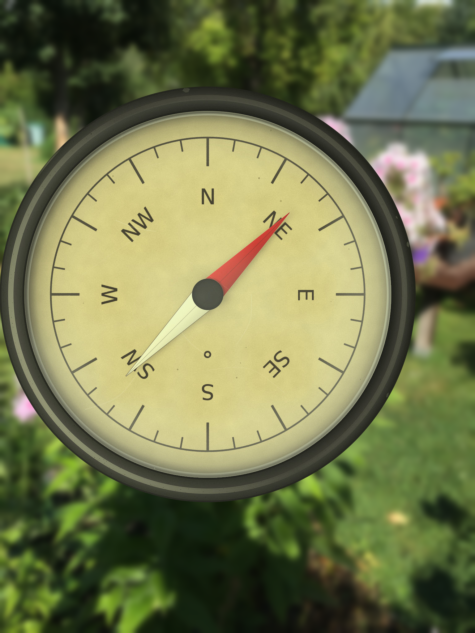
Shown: value=45 unit=°
